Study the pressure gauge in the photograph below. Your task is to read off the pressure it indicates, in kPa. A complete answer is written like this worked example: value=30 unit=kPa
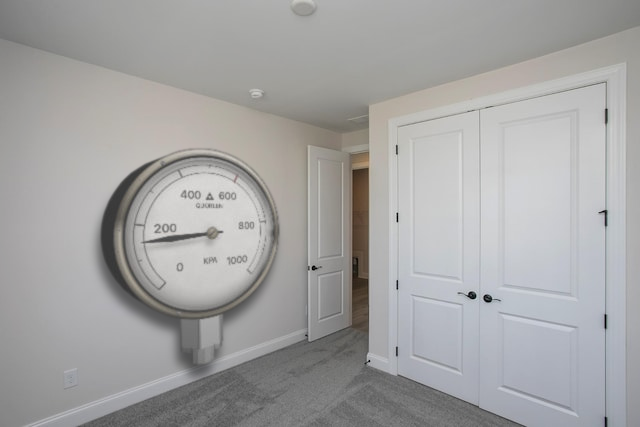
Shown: value=150 unit=kPa
